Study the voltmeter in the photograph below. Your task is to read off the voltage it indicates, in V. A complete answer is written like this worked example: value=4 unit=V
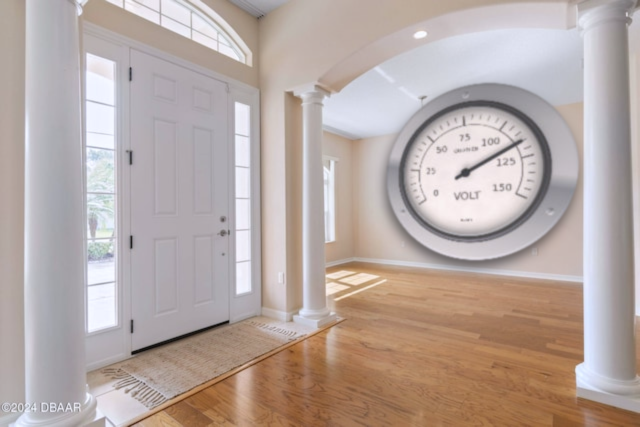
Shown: value=115 unit=V
